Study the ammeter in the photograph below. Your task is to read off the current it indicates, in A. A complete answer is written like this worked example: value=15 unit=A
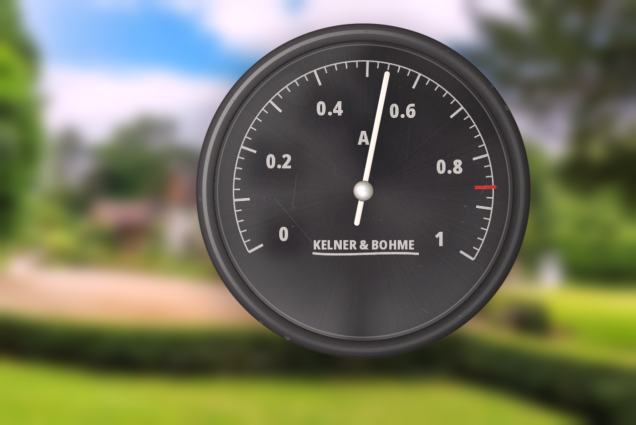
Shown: value=0.54 unit=A
